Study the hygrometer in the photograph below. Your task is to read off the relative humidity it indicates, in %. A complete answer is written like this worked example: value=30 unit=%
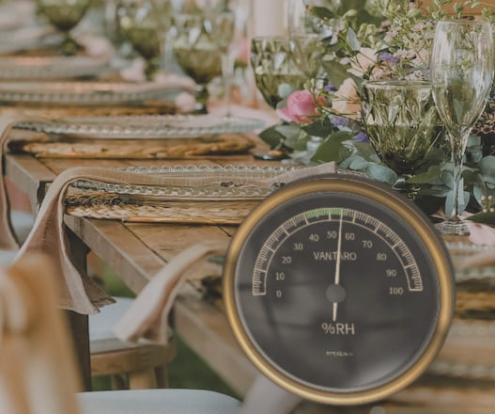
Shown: value=55 unit=%
